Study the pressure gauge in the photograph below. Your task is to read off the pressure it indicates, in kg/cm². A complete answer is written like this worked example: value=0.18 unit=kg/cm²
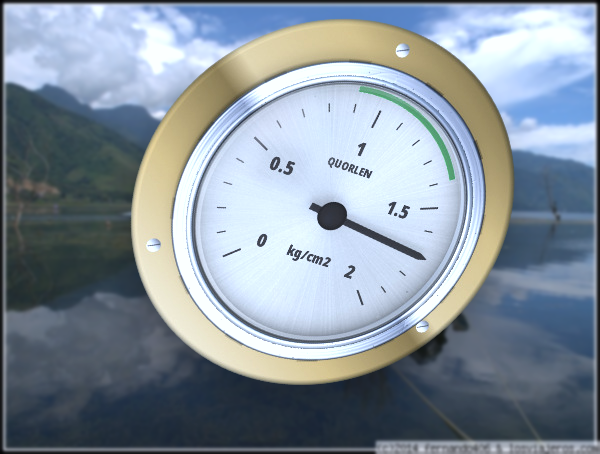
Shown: value=1.7 unit=kg/cm²
